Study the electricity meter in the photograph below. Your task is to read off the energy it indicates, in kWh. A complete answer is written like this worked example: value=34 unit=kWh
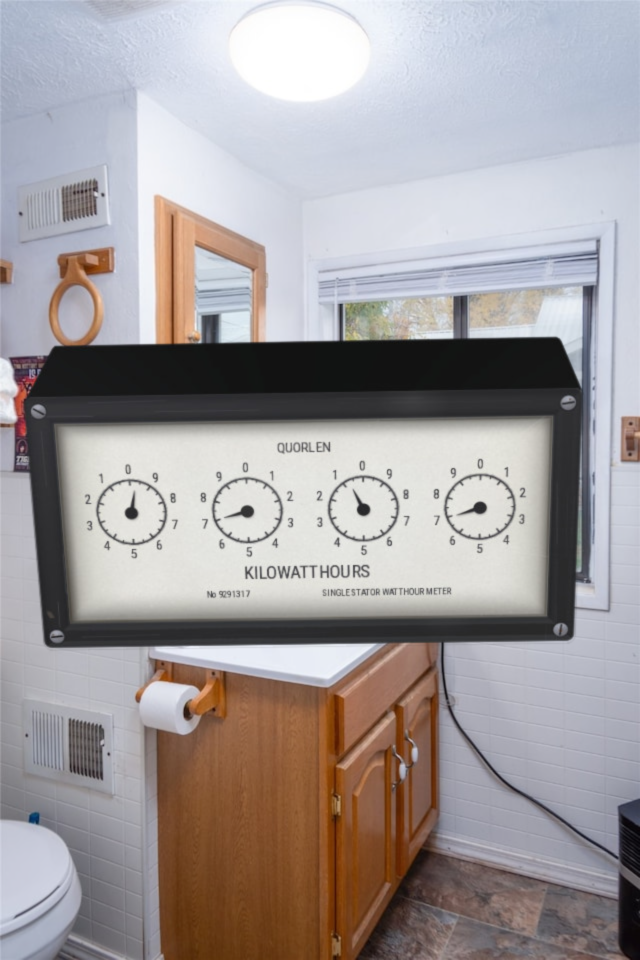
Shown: value=9707 unit=kWh
